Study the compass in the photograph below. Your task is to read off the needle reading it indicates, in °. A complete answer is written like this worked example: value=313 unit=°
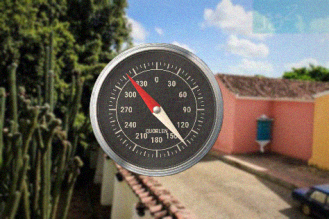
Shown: value=320 unit=°
